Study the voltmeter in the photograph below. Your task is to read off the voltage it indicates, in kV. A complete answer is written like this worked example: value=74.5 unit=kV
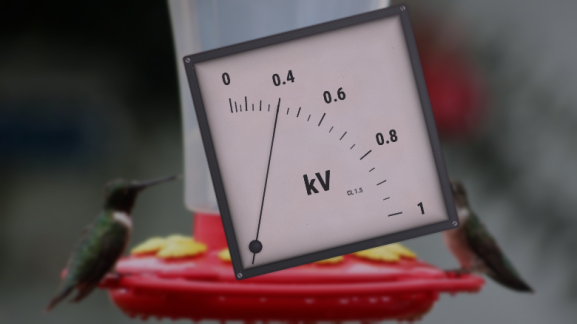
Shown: value=0.4 unit=kV
